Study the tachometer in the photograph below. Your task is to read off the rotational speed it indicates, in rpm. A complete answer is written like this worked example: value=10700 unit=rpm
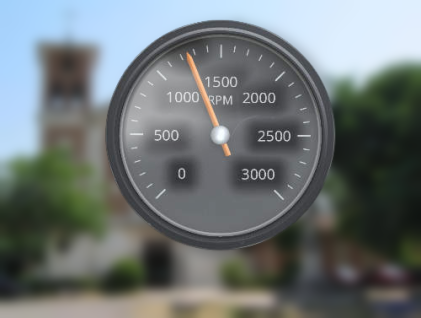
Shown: value=1250 unit=rpm
